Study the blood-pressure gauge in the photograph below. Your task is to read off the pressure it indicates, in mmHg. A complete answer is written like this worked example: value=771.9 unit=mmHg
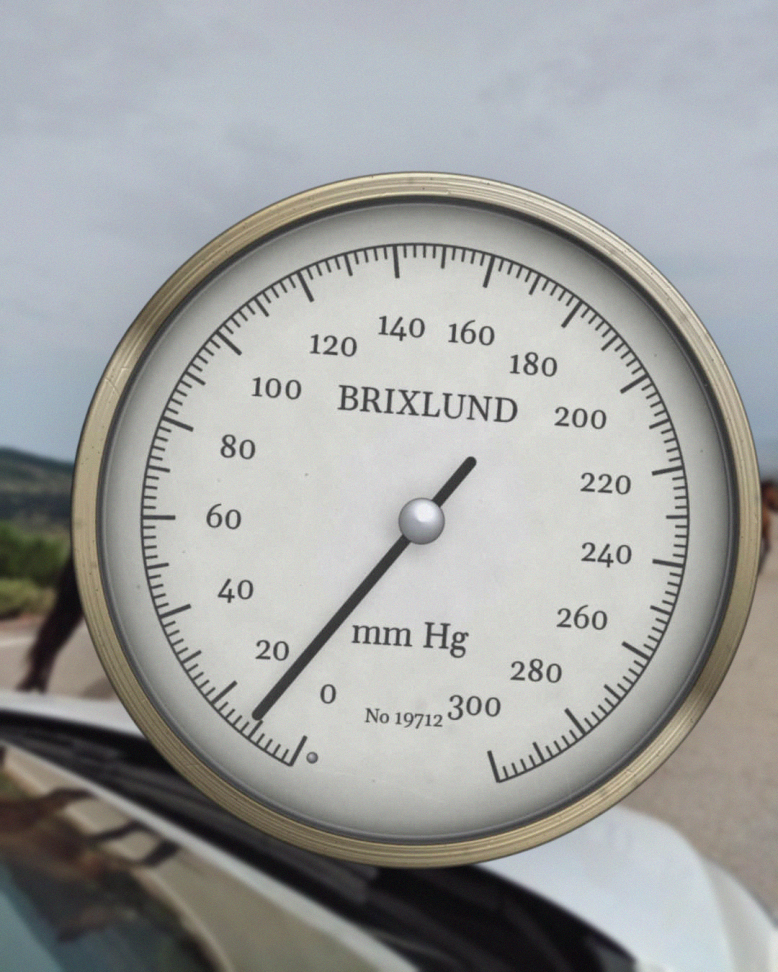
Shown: value=12 unit=mmHg
